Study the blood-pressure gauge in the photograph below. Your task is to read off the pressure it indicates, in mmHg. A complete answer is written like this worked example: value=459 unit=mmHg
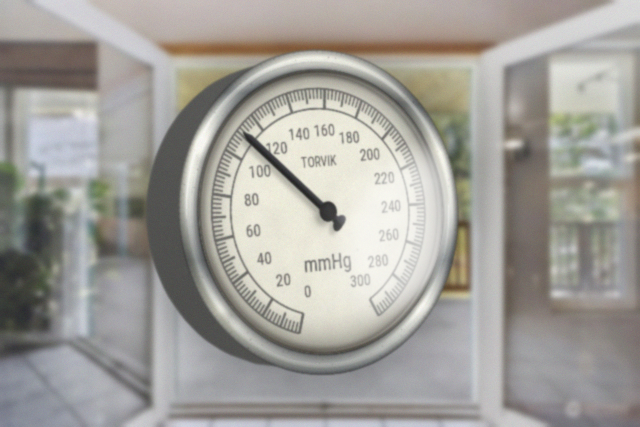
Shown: value=110 unit=mmHg
